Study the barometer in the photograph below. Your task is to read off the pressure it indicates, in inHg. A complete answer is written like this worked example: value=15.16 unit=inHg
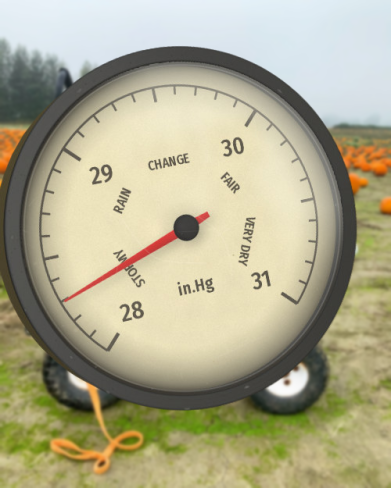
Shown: value=28.3 unit=inHg
